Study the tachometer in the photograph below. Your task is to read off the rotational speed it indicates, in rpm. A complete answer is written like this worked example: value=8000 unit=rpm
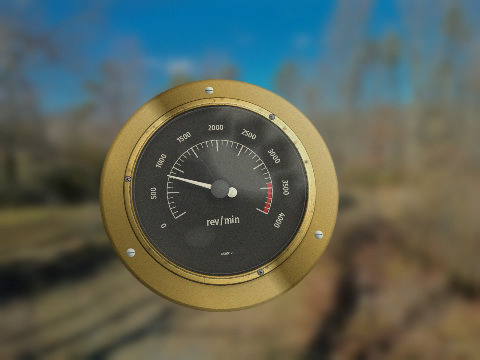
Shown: value=800 unit=rpm
